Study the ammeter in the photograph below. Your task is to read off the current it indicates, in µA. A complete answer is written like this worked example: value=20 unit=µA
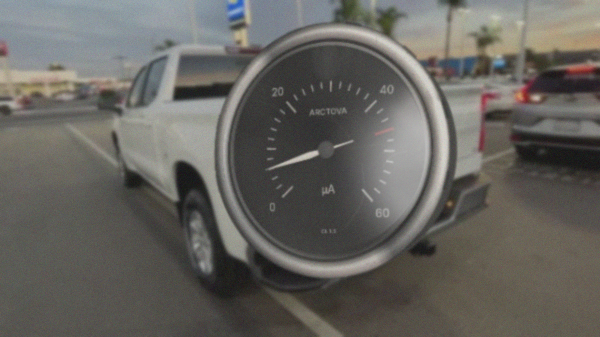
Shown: value=6 unit=µA
